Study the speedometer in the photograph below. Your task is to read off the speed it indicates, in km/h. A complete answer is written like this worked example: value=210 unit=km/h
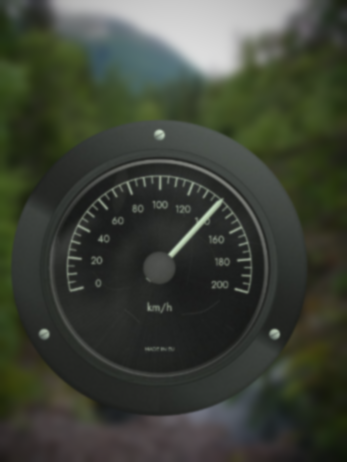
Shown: value=140 unit=km/h
